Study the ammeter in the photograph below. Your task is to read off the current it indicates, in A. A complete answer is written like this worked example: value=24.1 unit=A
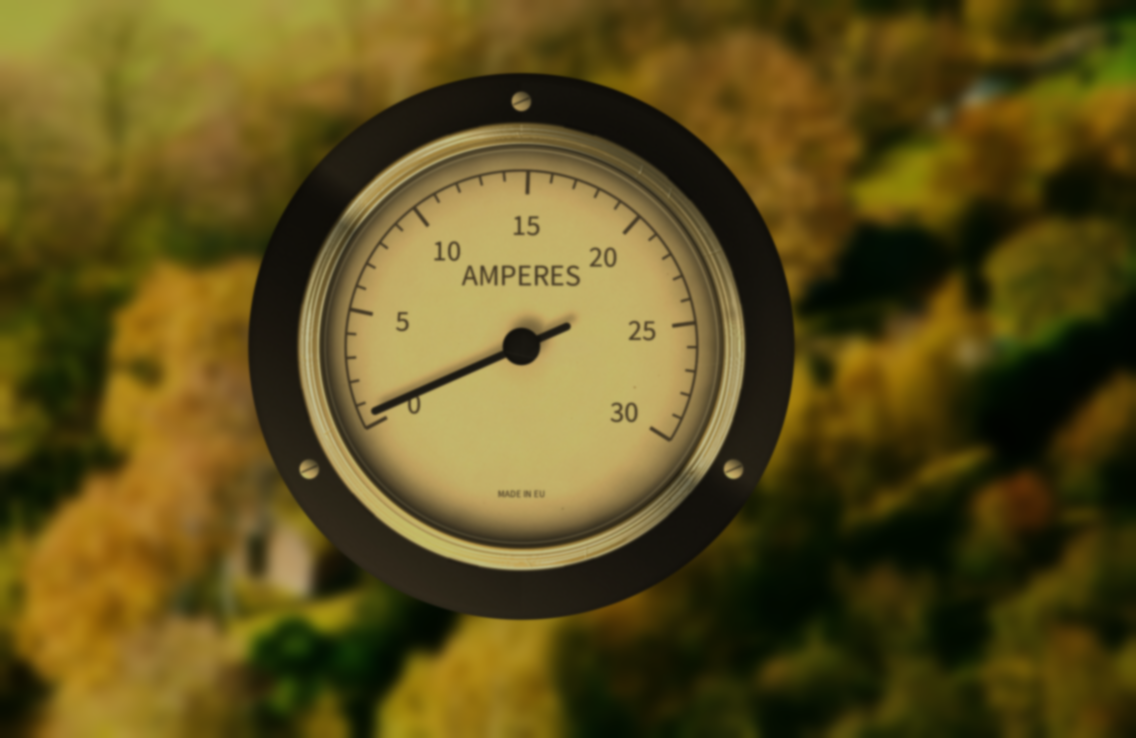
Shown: value=0.5 unit=A
